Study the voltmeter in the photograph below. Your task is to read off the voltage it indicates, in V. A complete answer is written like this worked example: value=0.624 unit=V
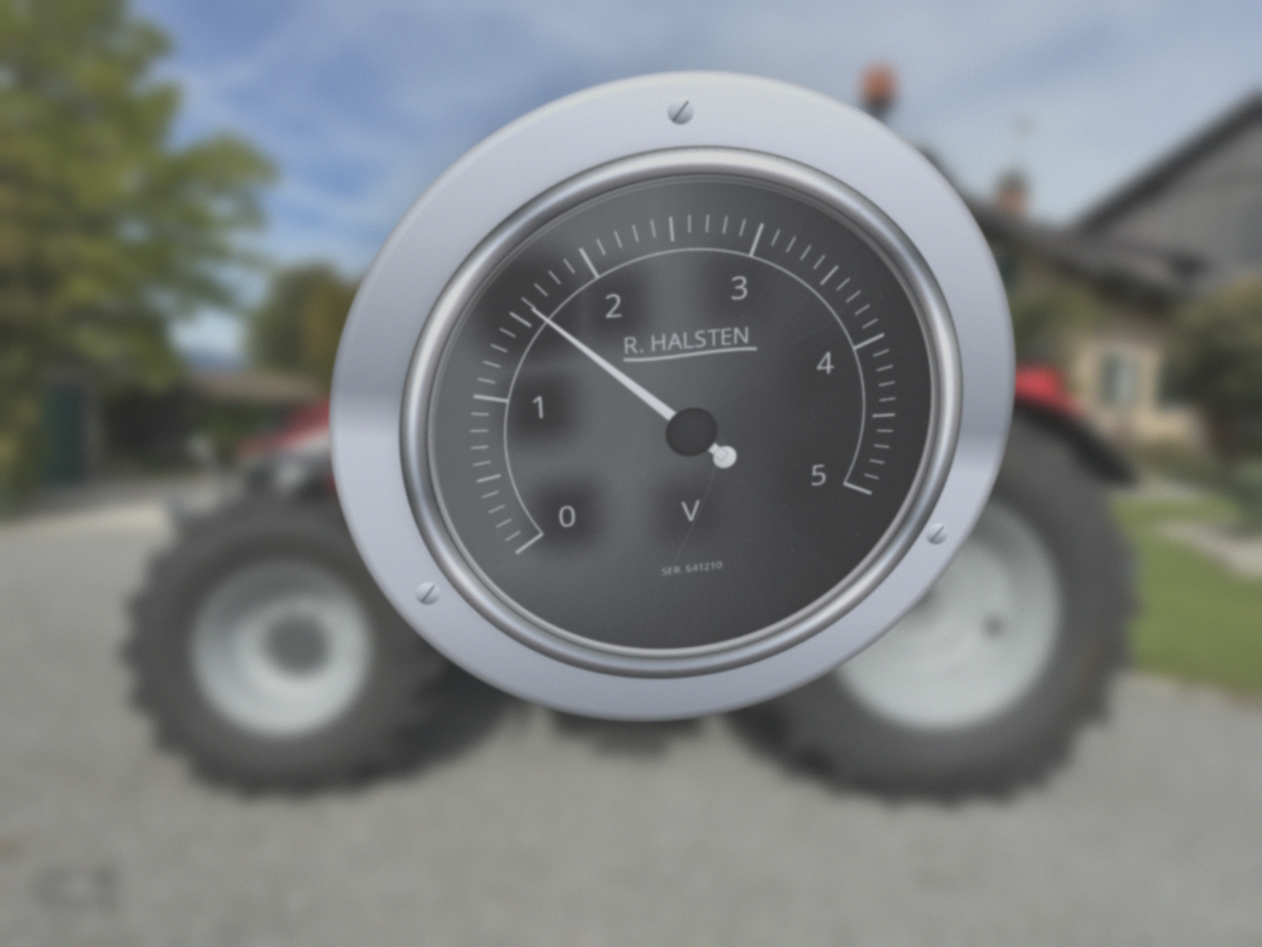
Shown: value=1.6 unit=V
